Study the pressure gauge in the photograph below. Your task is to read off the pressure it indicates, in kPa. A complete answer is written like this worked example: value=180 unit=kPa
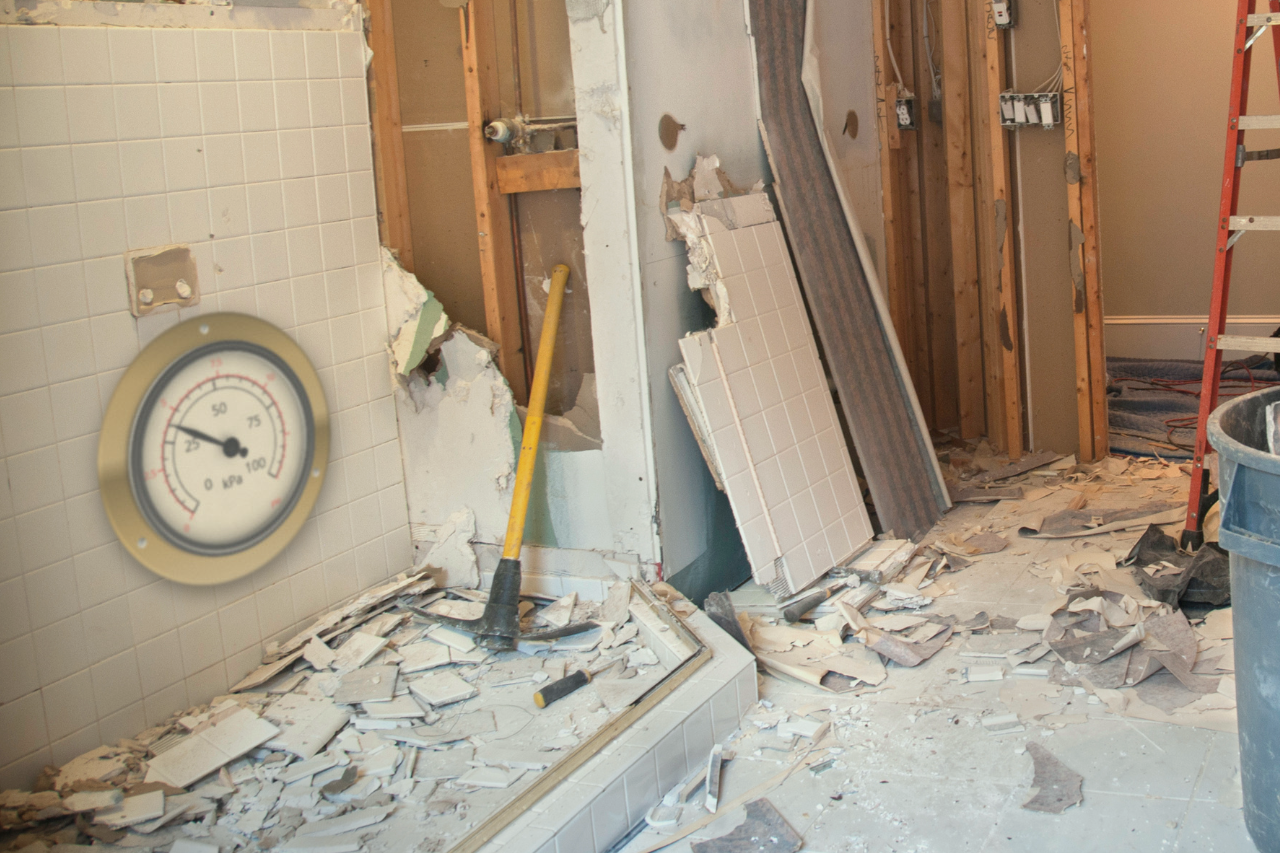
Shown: value=30 unit=kPa
